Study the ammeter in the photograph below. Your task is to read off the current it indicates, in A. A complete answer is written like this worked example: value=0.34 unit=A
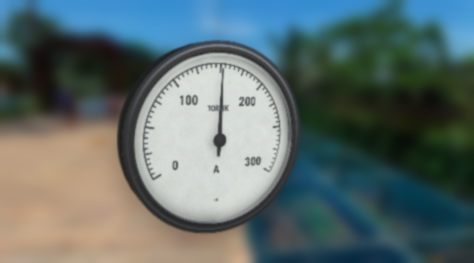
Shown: value=150 unit=A
